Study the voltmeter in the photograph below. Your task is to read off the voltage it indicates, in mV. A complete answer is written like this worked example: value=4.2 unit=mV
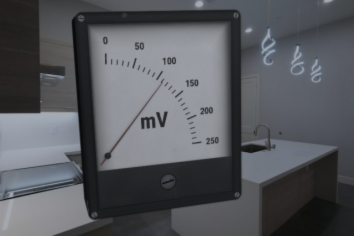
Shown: value=110 unit=mV
